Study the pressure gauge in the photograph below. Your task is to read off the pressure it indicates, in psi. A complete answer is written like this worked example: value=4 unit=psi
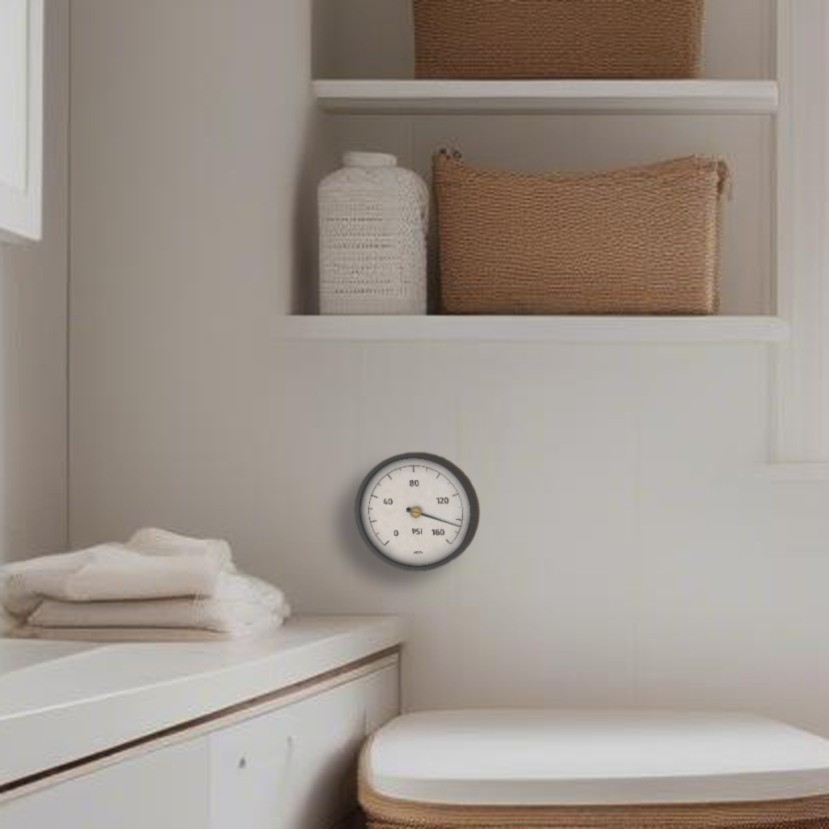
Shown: value=145 unit=psi
